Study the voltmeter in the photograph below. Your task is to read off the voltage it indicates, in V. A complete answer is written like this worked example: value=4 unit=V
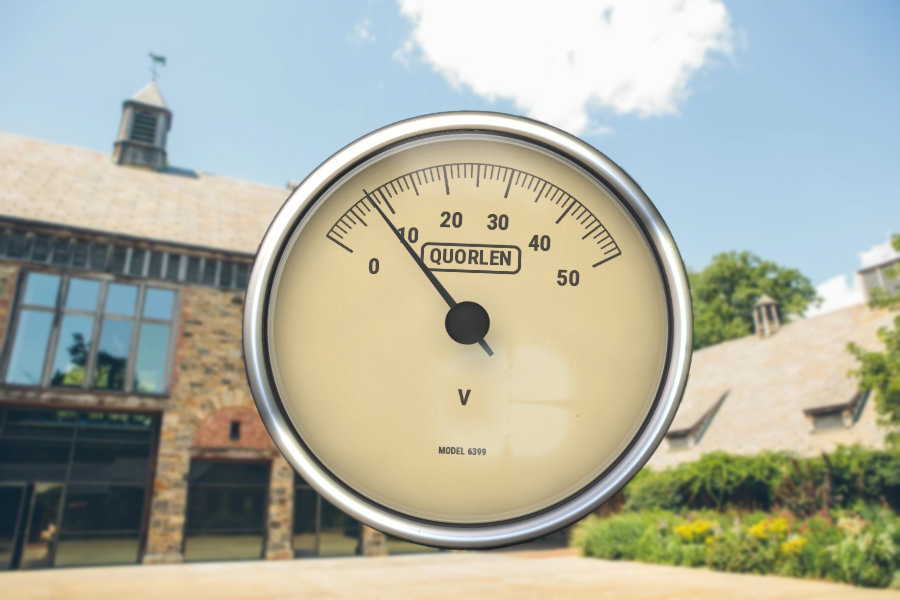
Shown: value=8 unit=V
